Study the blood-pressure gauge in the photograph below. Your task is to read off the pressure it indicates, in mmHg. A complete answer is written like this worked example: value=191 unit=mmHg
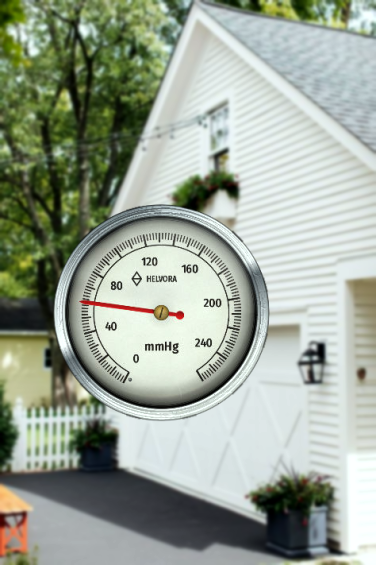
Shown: value=60 unit=mmHg
